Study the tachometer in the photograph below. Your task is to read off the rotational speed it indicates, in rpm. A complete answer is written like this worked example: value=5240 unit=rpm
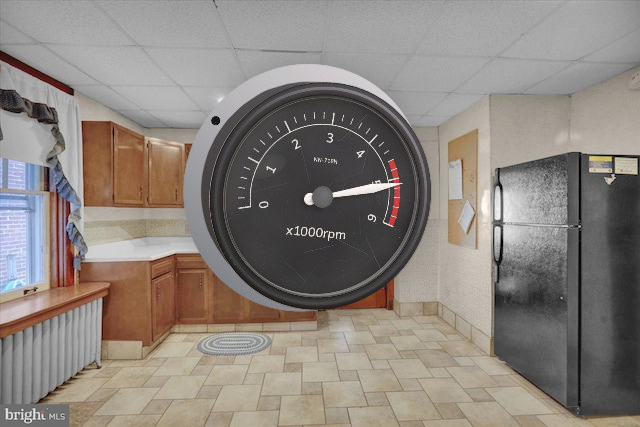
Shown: value=5100 unit=rpm
